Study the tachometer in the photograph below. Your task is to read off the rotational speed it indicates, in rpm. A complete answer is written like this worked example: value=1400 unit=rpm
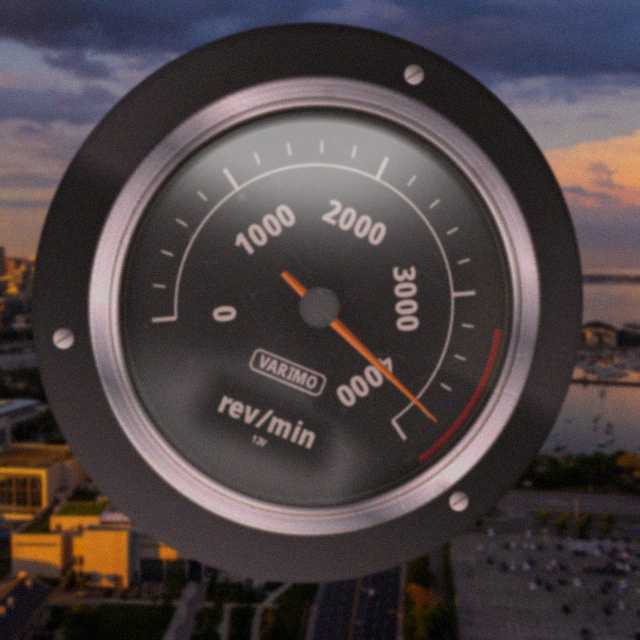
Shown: value=3800 unit=rpm
